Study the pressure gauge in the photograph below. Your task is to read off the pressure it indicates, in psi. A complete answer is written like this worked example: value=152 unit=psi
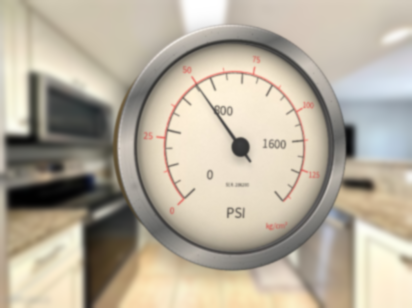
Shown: value=700 unit=psi
